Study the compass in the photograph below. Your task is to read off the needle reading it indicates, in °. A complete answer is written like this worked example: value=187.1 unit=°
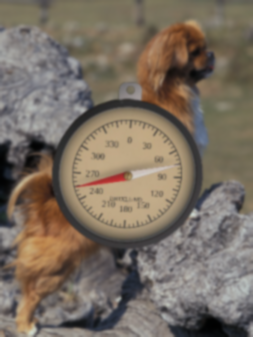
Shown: value=255 unit=°
